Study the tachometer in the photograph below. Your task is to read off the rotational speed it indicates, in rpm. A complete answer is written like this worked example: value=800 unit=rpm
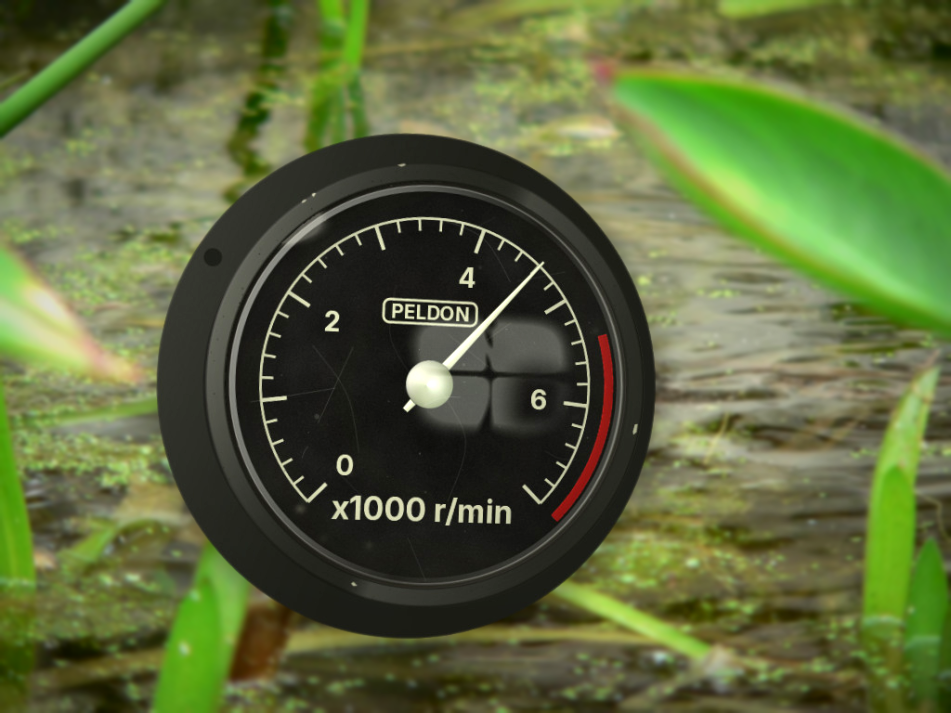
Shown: value=4600 unit=rpm
